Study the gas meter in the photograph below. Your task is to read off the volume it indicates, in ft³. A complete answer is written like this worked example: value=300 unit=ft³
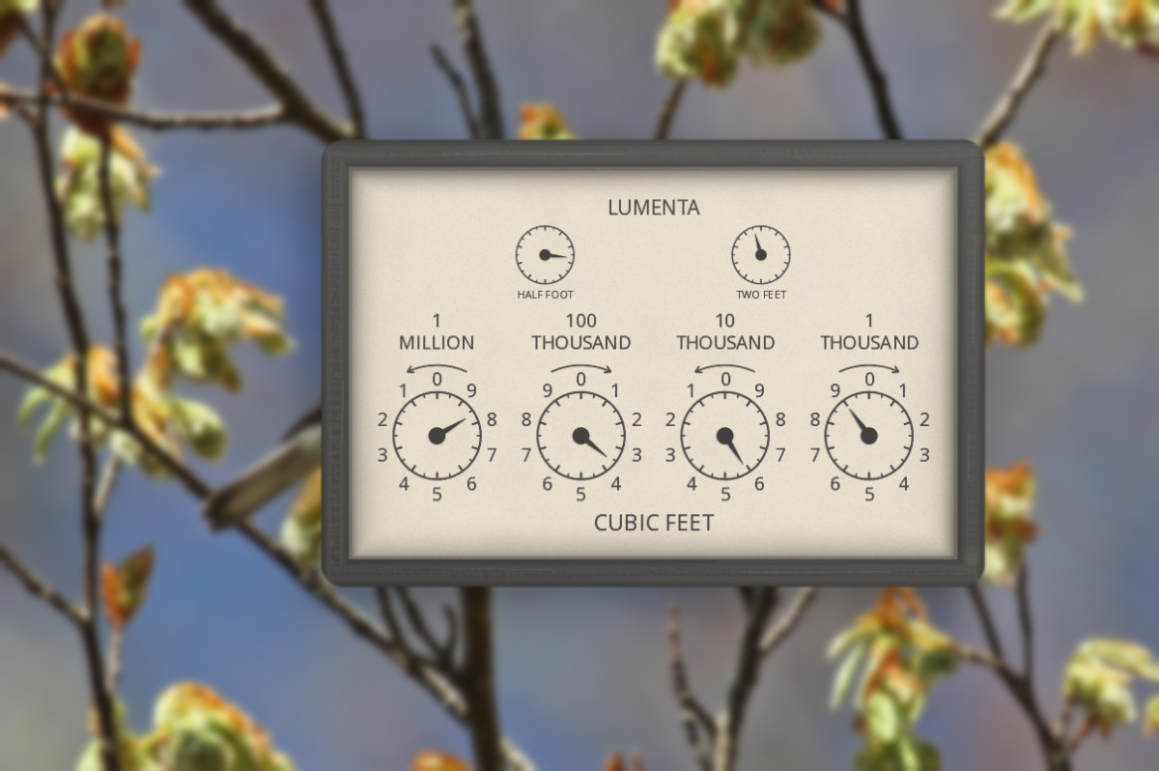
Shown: value=835900 unit=ft³
